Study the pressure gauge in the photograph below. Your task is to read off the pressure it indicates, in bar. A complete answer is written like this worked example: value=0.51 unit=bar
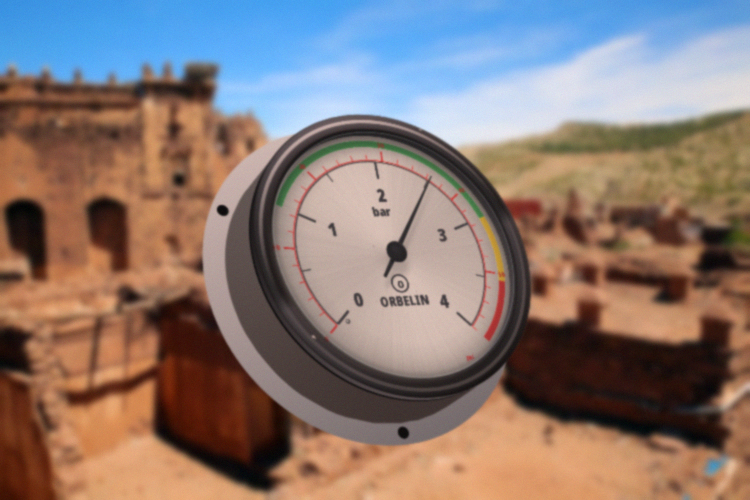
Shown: value=2.5 unit=bar
